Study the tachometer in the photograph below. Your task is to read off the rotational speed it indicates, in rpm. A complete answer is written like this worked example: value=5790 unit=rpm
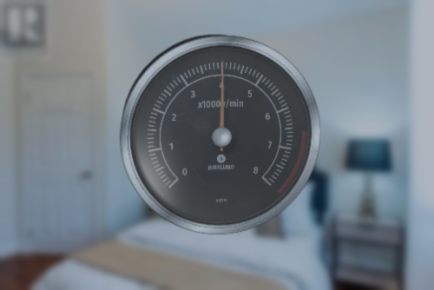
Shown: value=4000 unit=rpm
